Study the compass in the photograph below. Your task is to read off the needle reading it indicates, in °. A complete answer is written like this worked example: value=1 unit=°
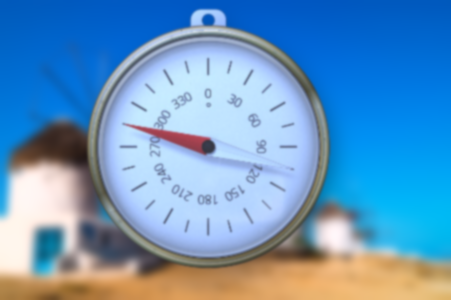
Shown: value=285 unit=°
